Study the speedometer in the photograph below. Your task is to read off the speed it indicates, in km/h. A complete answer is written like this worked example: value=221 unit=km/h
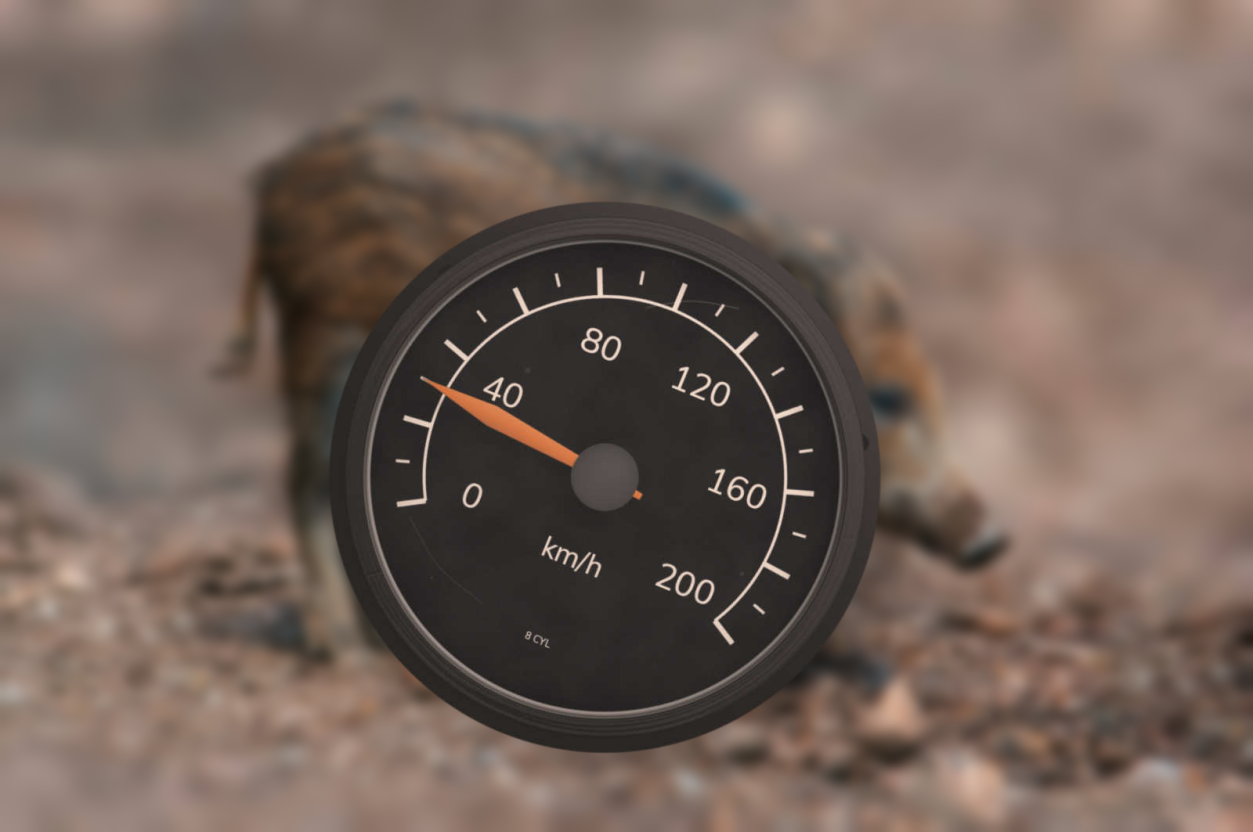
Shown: value=30 unit=km/h
